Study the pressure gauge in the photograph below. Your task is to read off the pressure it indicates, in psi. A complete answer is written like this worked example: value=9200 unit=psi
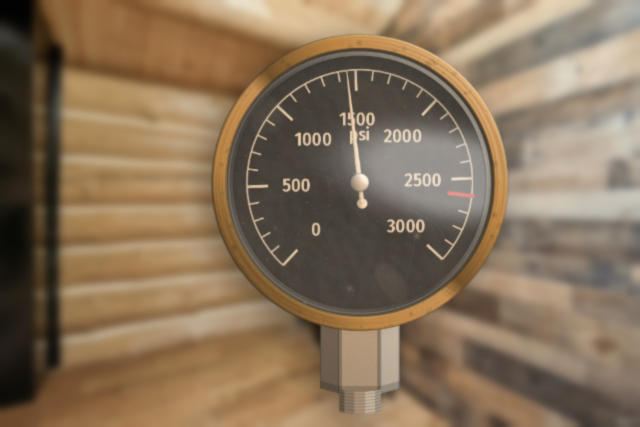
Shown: value=1450 unit=psi
